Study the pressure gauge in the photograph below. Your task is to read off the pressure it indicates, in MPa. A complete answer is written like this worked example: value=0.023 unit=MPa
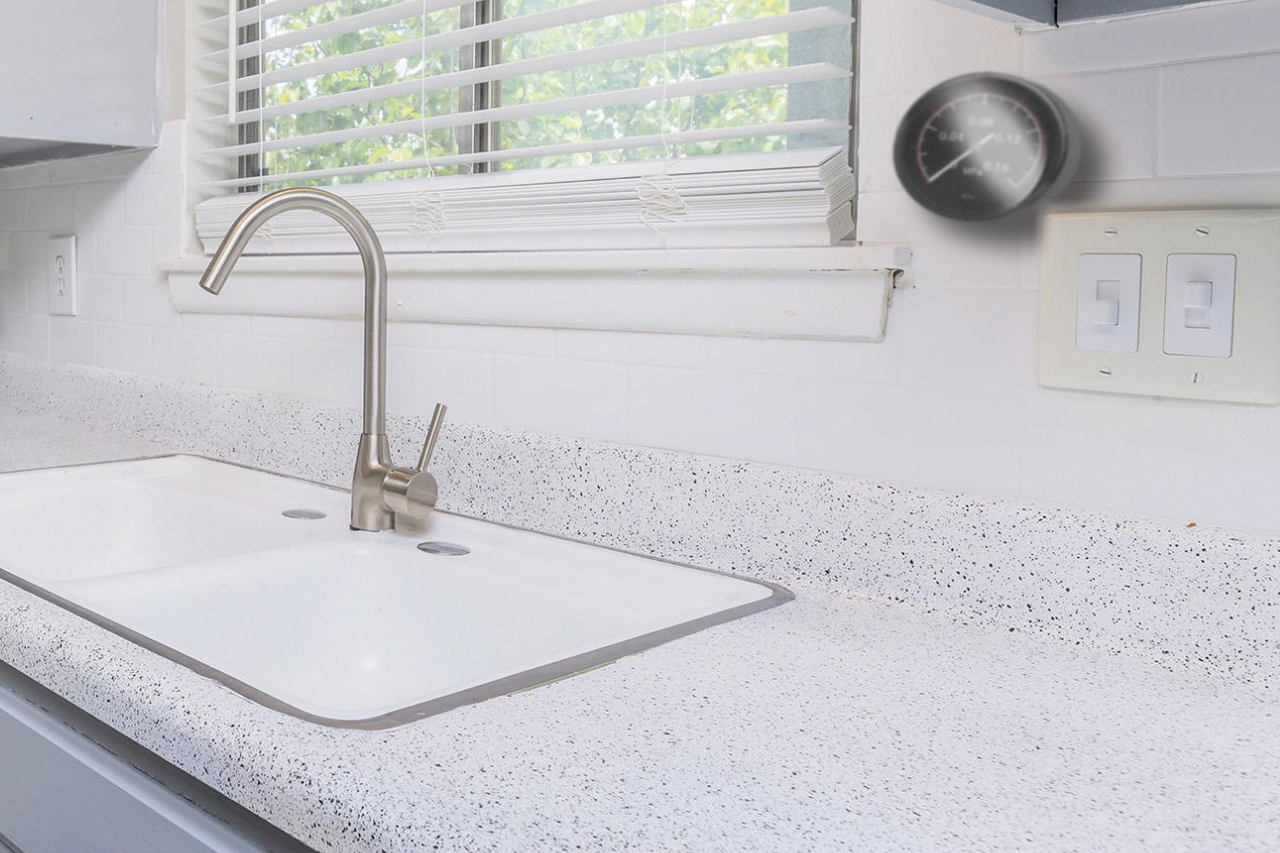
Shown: value=0 unit=MPa
